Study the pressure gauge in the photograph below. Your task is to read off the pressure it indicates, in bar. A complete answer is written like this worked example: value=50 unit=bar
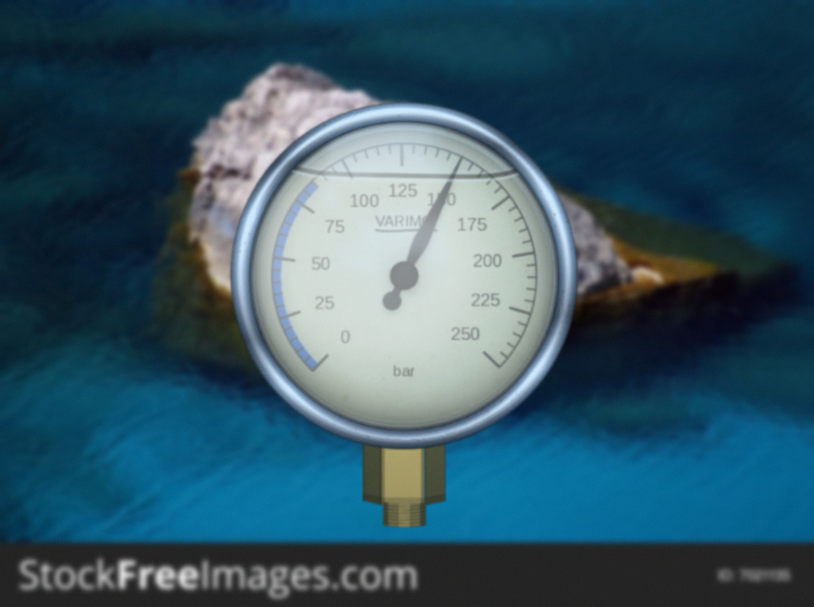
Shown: value=150 unit=bar
